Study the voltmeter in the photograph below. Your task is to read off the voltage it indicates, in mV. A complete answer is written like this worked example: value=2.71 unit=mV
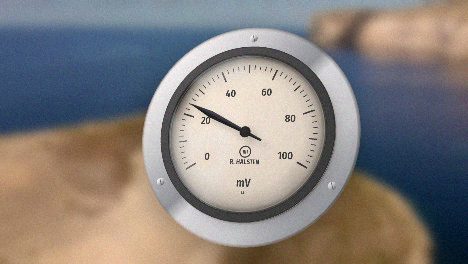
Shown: value=24 unit=mV
